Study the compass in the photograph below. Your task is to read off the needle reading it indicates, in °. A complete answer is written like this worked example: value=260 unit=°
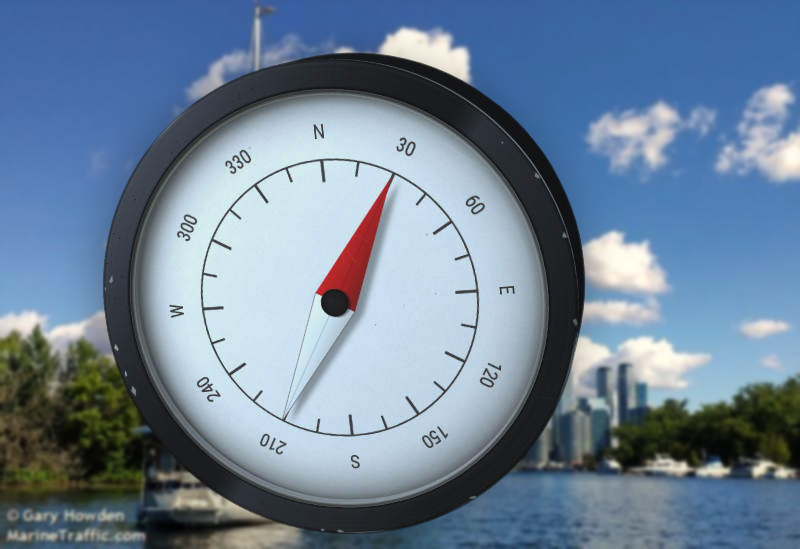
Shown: value=30 unit=°
